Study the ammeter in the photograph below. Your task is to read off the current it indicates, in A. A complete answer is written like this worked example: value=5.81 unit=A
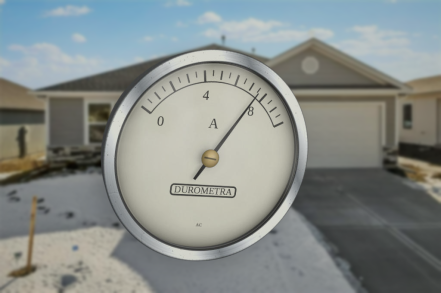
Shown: value=7.5 unit=A
